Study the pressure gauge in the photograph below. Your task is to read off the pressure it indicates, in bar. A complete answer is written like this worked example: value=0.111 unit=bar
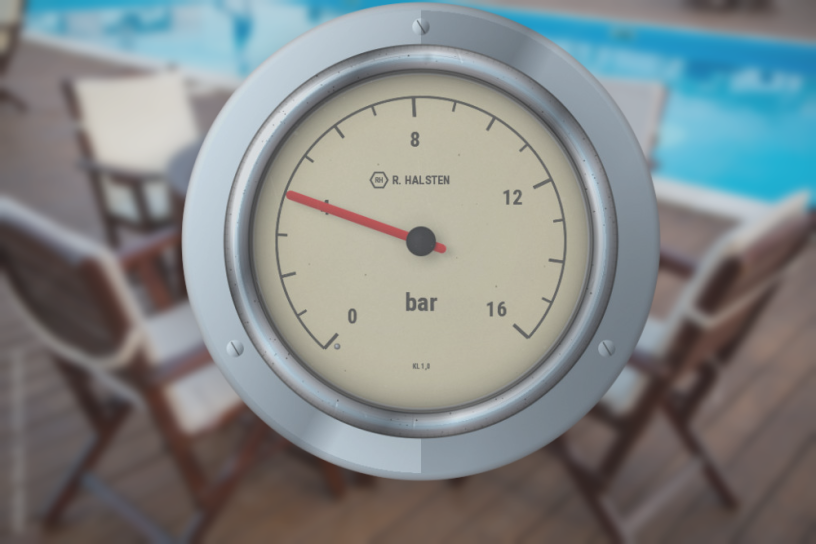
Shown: value=4 unit=bar
